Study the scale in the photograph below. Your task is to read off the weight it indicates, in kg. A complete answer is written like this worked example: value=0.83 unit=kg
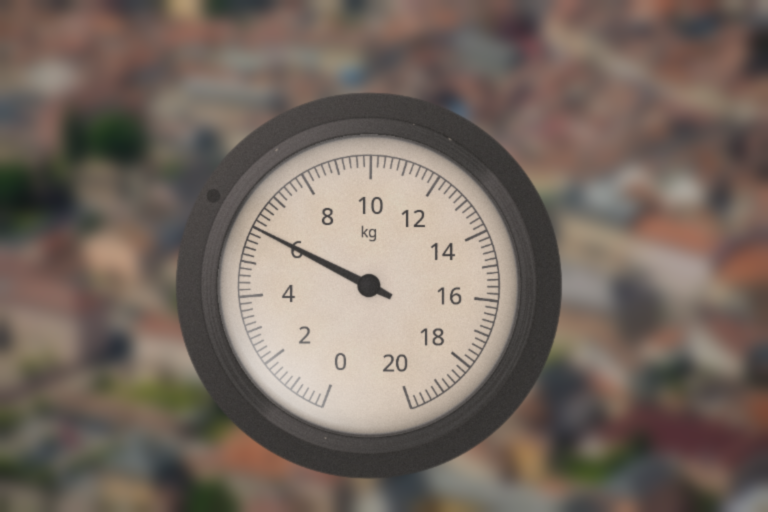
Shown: value=6 unit=kg
